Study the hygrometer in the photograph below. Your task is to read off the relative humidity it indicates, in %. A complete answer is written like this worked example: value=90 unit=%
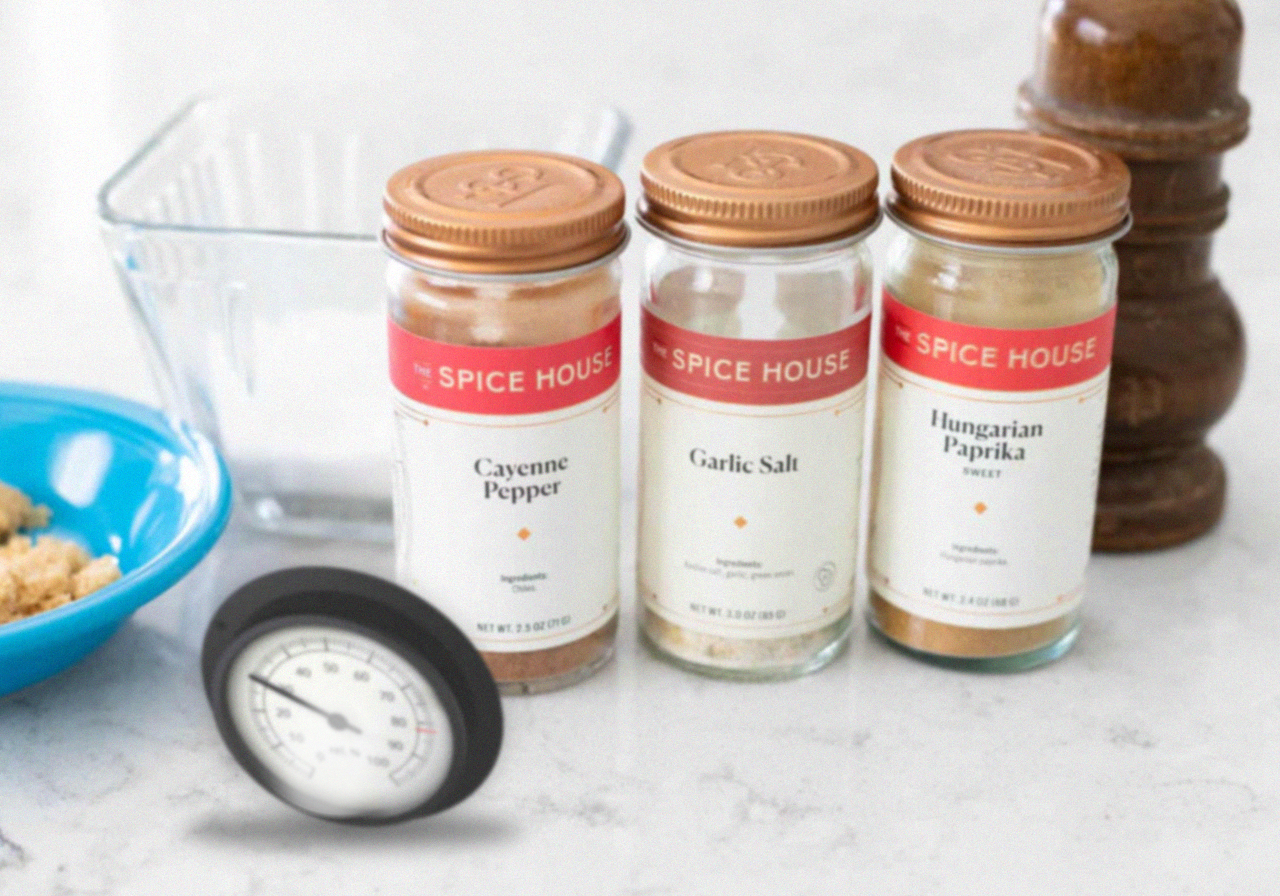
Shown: value=30 unit=%
